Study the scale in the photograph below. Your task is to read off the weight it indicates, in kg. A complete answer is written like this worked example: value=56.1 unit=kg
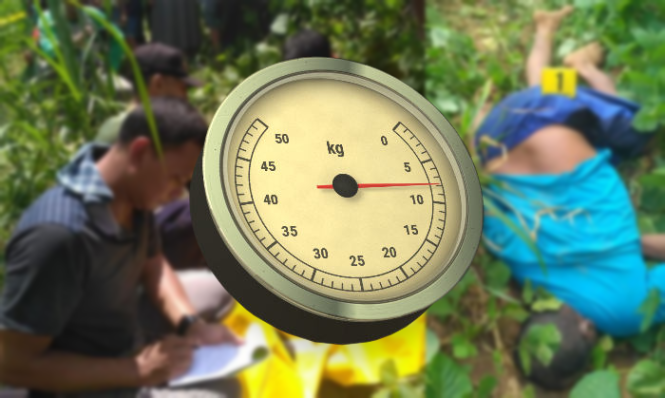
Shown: value=8 unit=kg
